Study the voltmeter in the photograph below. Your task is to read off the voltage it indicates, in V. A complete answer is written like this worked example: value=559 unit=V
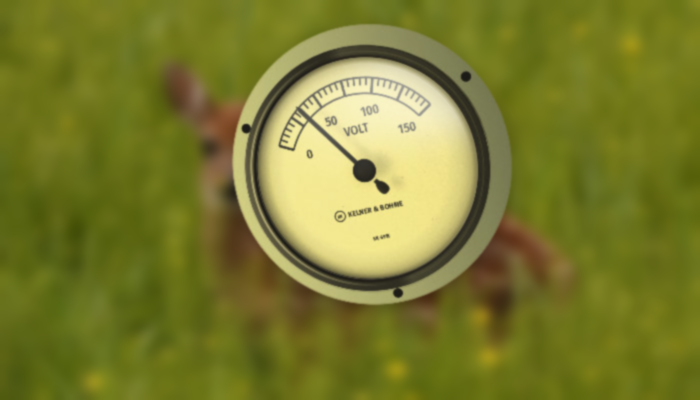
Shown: value=35 unit=V
